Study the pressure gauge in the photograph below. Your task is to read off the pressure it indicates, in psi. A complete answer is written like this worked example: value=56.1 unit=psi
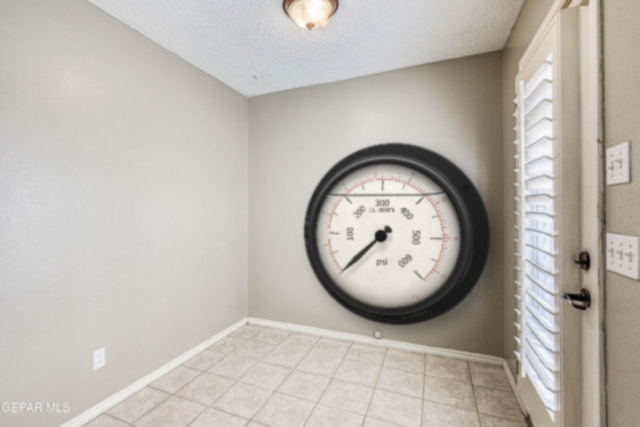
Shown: value=0 unit=psi
